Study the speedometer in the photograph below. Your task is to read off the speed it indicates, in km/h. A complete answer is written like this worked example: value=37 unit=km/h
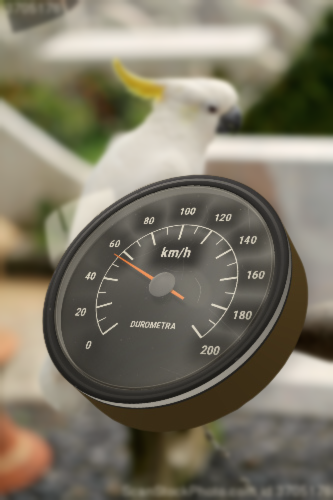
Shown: value=55 unit=km/h
